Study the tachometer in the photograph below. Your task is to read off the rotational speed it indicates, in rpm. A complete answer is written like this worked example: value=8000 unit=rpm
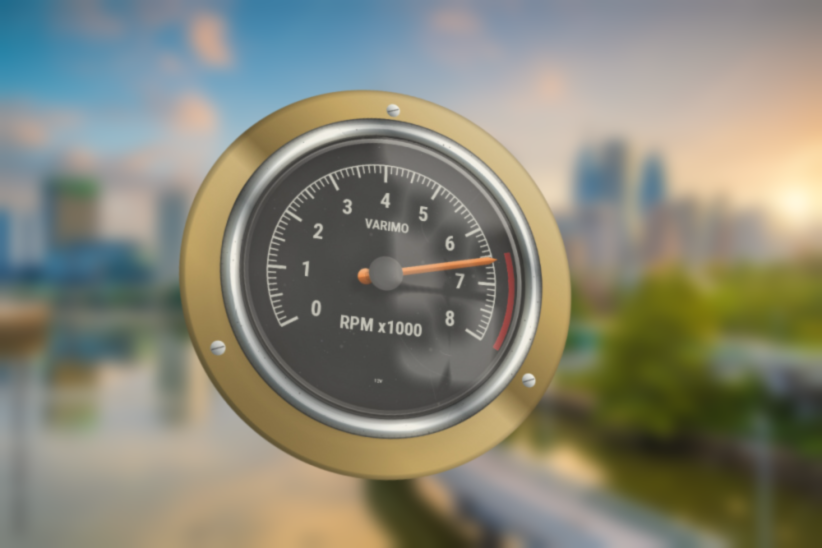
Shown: value=6600 unit=rpm
